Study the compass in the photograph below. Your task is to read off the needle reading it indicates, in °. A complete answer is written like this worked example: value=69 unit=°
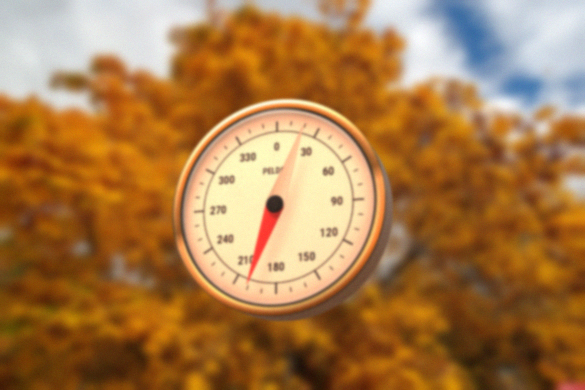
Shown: value=200 unit=°
